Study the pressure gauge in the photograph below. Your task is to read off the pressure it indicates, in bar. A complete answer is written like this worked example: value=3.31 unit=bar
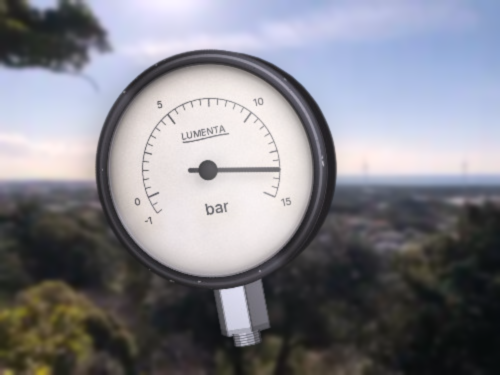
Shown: value=13.5 unit=bar
